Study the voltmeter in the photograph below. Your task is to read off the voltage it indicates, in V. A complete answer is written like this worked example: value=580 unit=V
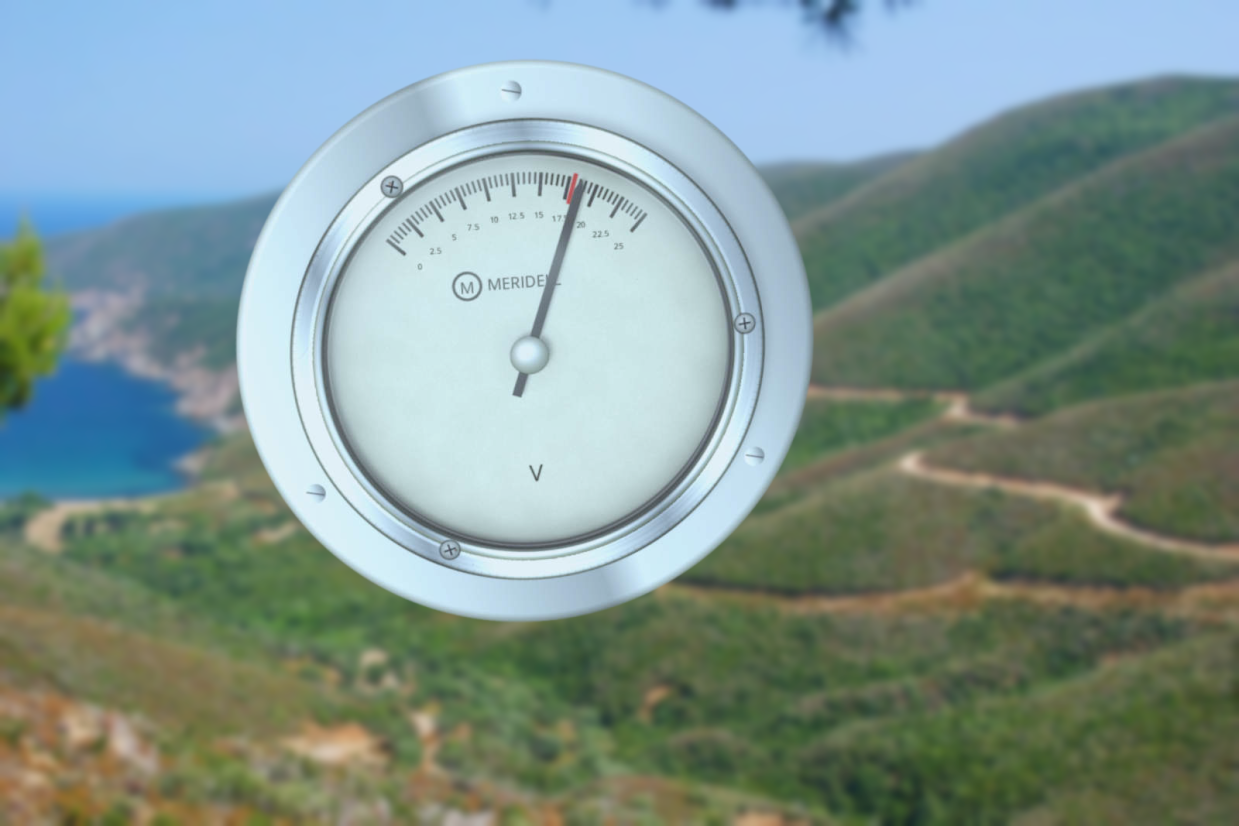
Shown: value=18.5 unit=V
